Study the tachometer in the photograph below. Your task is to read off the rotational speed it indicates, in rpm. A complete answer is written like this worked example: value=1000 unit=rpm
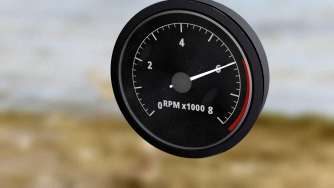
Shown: value=6000 unit=rpm
